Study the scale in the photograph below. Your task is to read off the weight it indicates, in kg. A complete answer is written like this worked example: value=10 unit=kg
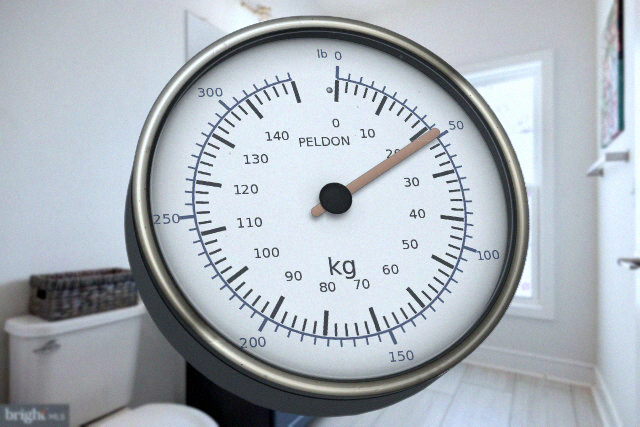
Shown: value=22 unit=kg
